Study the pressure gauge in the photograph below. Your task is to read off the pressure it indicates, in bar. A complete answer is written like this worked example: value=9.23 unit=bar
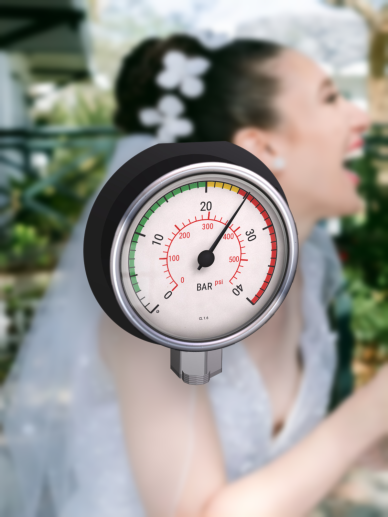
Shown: value=25 unit=bar
